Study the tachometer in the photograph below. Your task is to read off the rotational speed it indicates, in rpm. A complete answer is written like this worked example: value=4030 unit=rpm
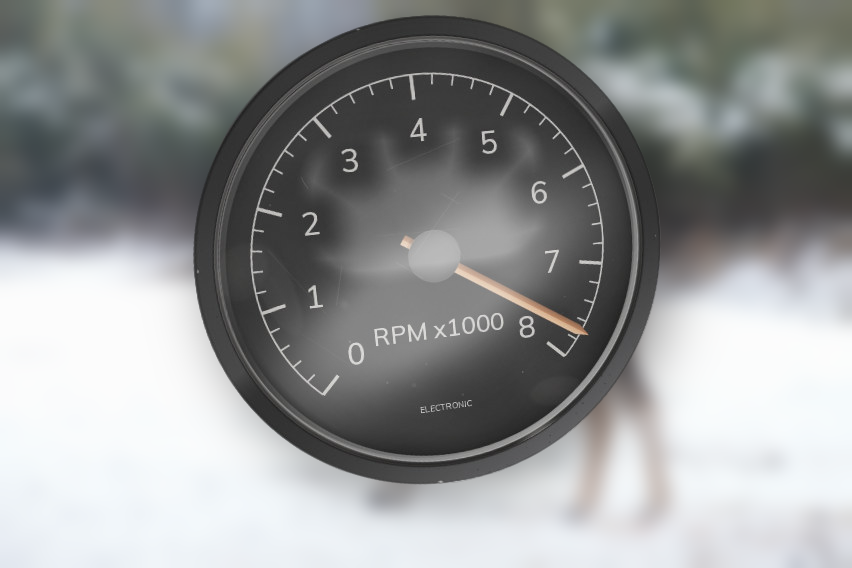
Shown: value=7700 unit=rpm
